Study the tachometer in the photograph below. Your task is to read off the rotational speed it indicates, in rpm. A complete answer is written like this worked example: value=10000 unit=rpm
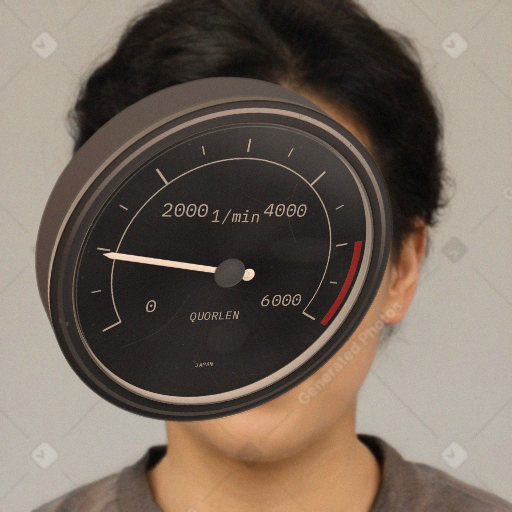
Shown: value=1000 unit=rpm
